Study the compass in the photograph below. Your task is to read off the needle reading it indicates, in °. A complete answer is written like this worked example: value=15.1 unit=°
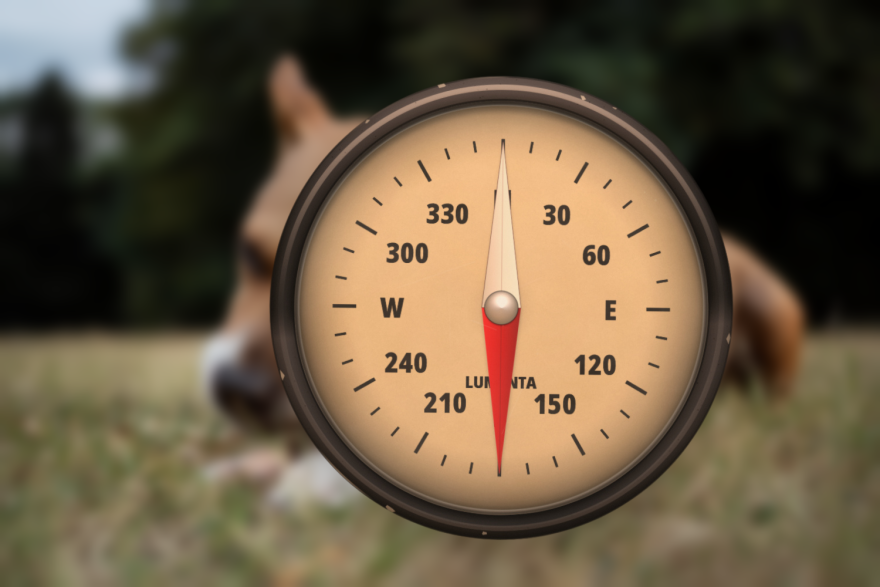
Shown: value=180 unit=°
